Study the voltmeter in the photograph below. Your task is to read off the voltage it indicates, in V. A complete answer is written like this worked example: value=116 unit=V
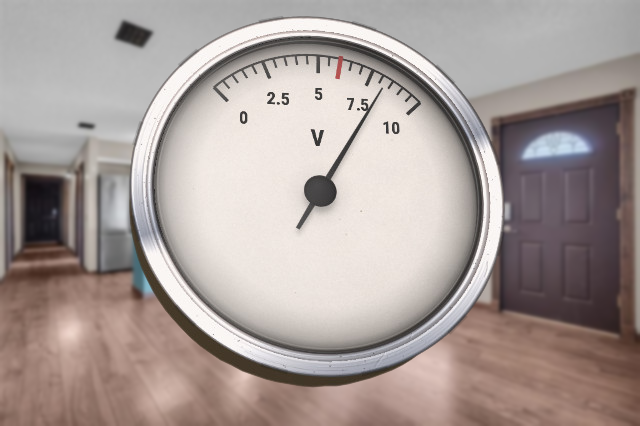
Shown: value=8.25 unit=V
